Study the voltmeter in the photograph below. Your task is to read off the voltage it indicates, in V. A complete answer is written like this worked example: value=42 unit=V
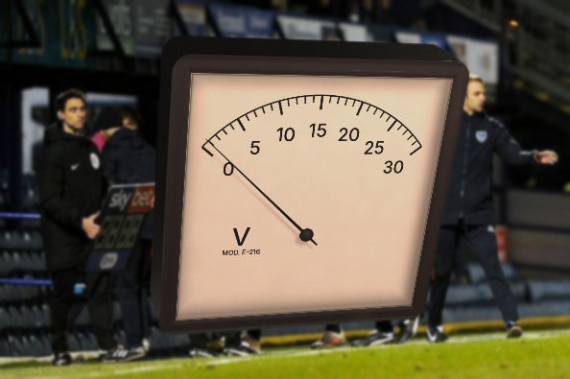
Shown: value=1 unit=V
